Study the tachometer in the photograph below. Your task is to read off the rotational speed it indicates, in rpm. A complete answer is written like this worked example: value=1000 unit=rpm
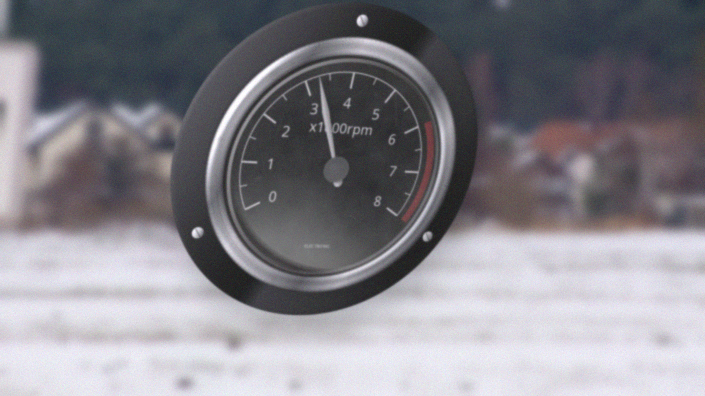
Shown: value=3250 unit=rpm
